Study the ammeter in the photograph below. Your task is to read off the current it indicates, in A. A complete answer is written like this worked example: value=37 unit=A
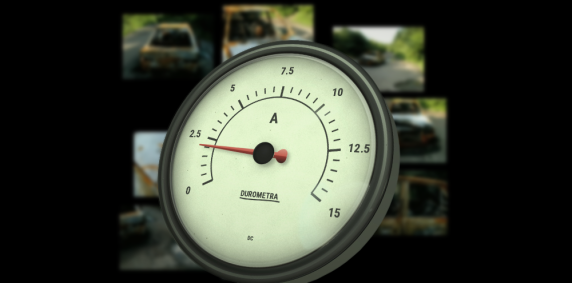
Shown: value=2 unit=A
